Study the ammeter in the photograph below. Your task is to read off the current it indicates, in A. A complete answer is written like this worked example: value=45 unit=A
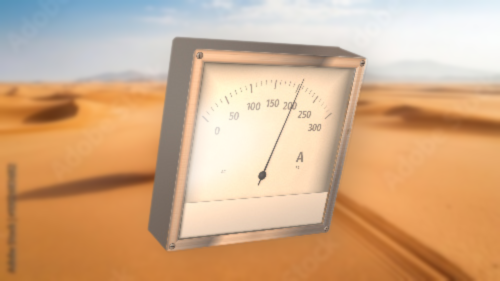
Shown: value=200 unit=A
